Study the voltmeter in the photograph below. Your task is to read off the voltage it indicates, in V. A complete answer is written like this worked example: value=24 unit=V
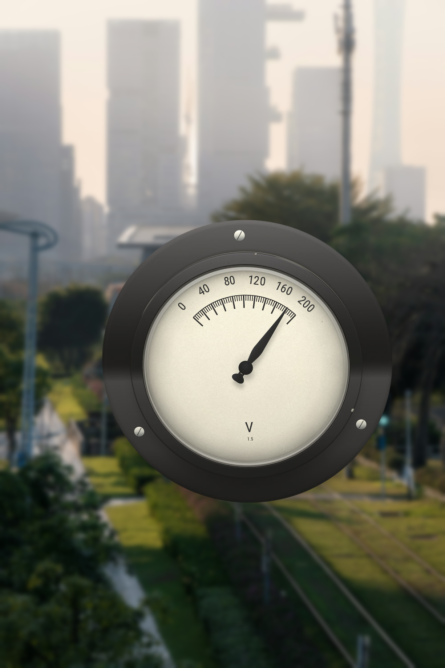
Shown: value=180 unit=V
